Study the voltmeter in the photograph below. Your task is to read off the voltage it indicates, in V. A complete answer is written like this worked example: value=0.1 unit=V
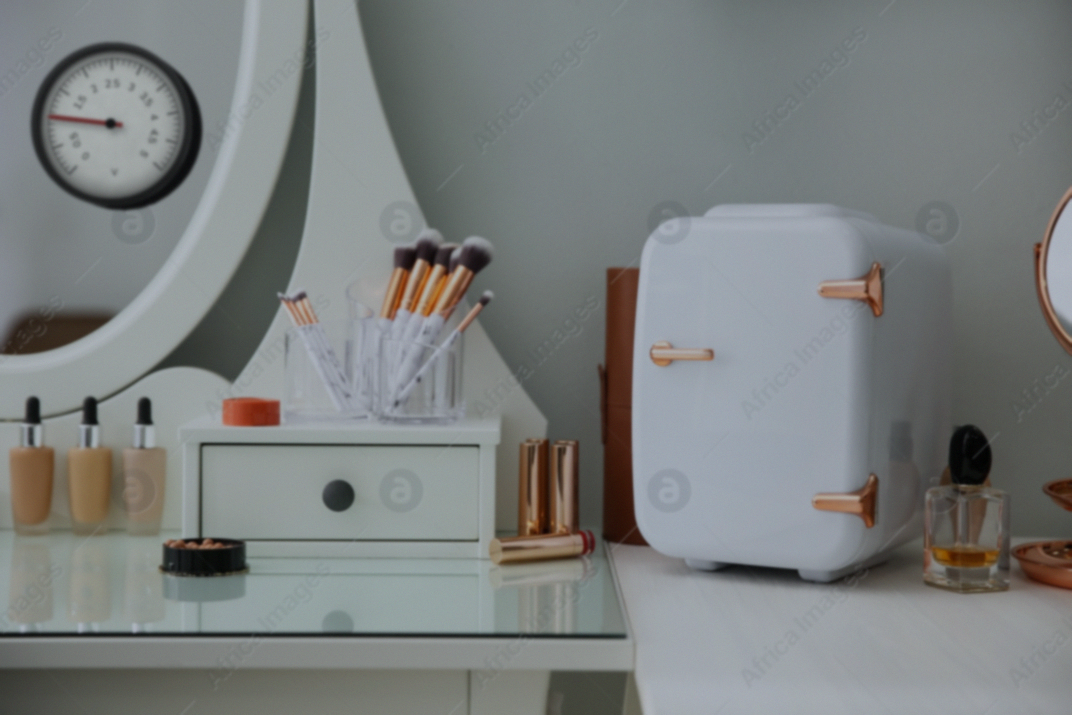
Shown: value=1 unit=V
